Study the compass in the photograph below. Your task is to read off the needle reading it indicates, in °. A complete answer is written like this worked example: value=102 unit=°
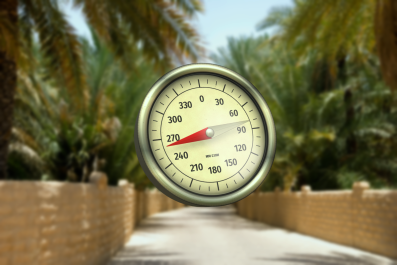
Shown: value=260 unit=°
